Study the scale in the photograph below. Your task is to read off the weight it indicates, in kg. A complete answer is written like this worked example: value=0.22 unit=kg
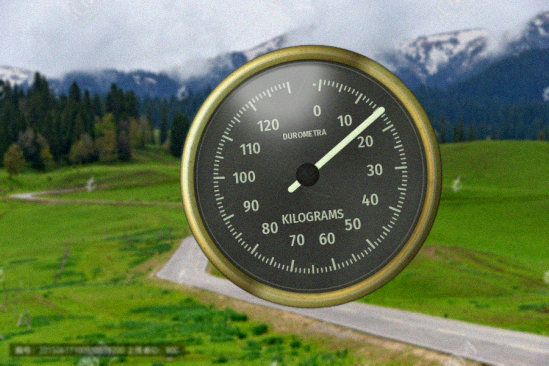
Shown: value=16 unit=kg
